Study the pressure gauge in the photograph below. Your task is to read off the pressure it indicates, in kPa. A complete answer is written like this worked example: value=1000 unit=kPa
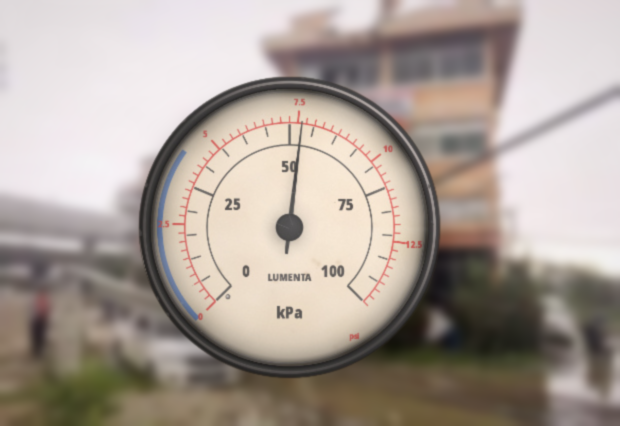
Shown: value=52.5 unit=kPa
